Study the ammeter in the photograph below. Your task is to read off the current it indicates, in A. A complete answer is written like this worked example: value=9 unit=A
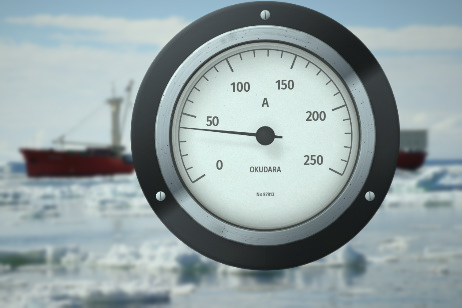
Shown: value=40 unit=A
